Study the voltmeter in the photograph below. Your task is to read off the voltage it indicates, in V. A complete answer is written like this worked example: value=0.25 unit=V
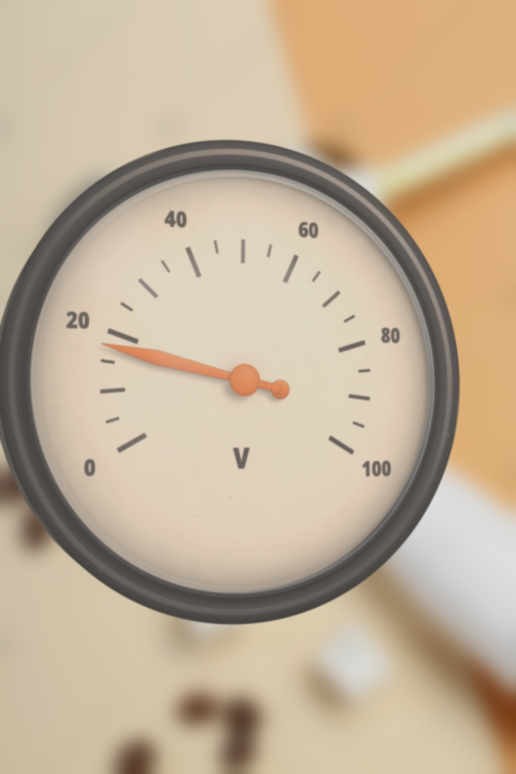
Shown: value=17.5 unit=V
